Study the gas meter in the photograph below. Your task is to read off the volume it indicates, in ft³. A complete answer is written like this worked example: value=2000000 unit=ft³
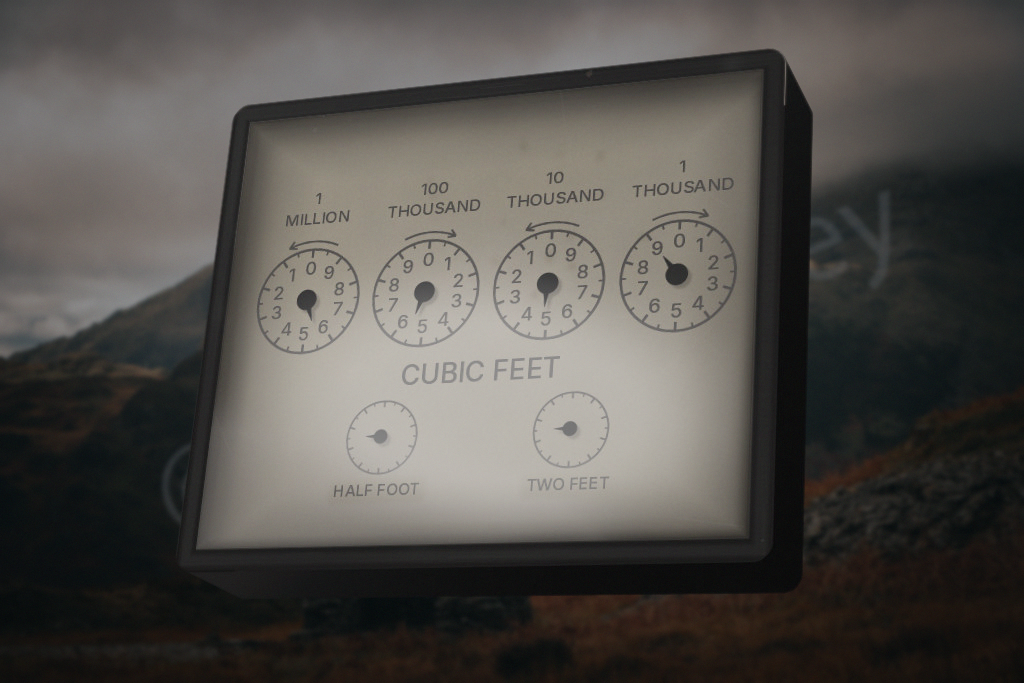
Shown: value=554900 unit=ft³
